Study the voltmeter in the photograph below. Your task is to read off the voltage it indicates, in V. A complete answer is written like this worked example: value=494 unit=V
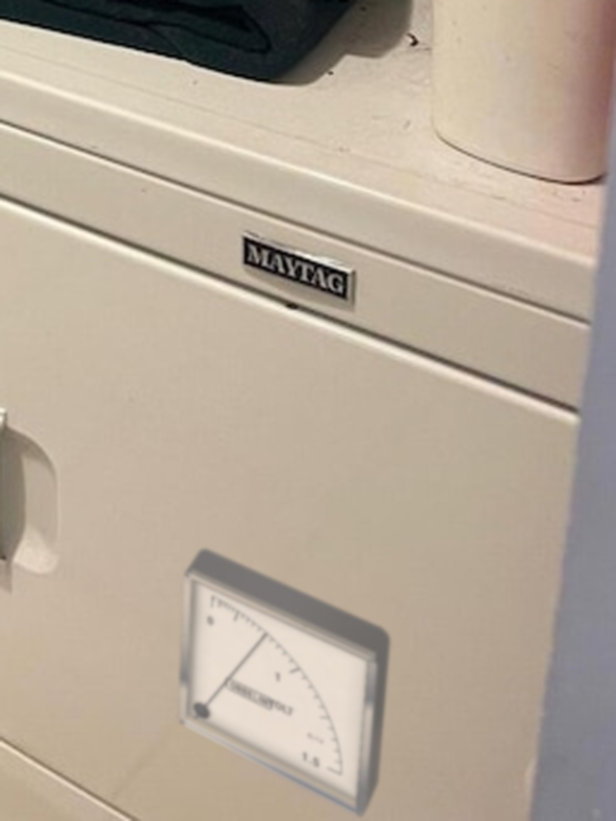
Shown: value=0.75 unit=V
